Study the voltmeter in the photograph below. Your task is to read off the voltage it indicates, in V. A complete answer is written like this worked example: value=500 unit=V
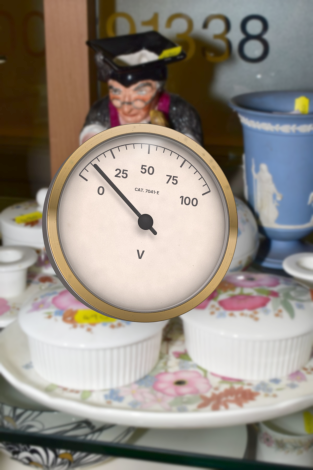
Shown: value=10 unit=V
